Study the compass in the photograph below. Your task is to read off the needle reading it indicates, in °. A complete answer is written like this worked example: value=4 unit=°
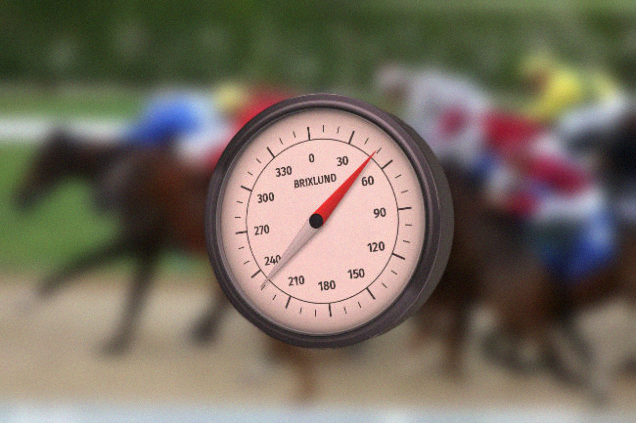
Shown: value=50 unit=°
